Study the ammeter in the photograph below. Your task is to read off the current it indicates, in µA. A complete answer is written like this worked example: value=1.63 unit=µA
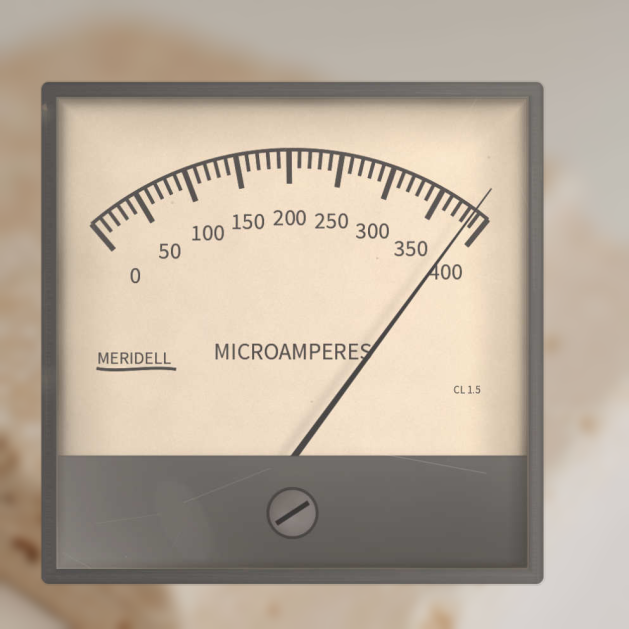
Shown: value=385 unit=µA
